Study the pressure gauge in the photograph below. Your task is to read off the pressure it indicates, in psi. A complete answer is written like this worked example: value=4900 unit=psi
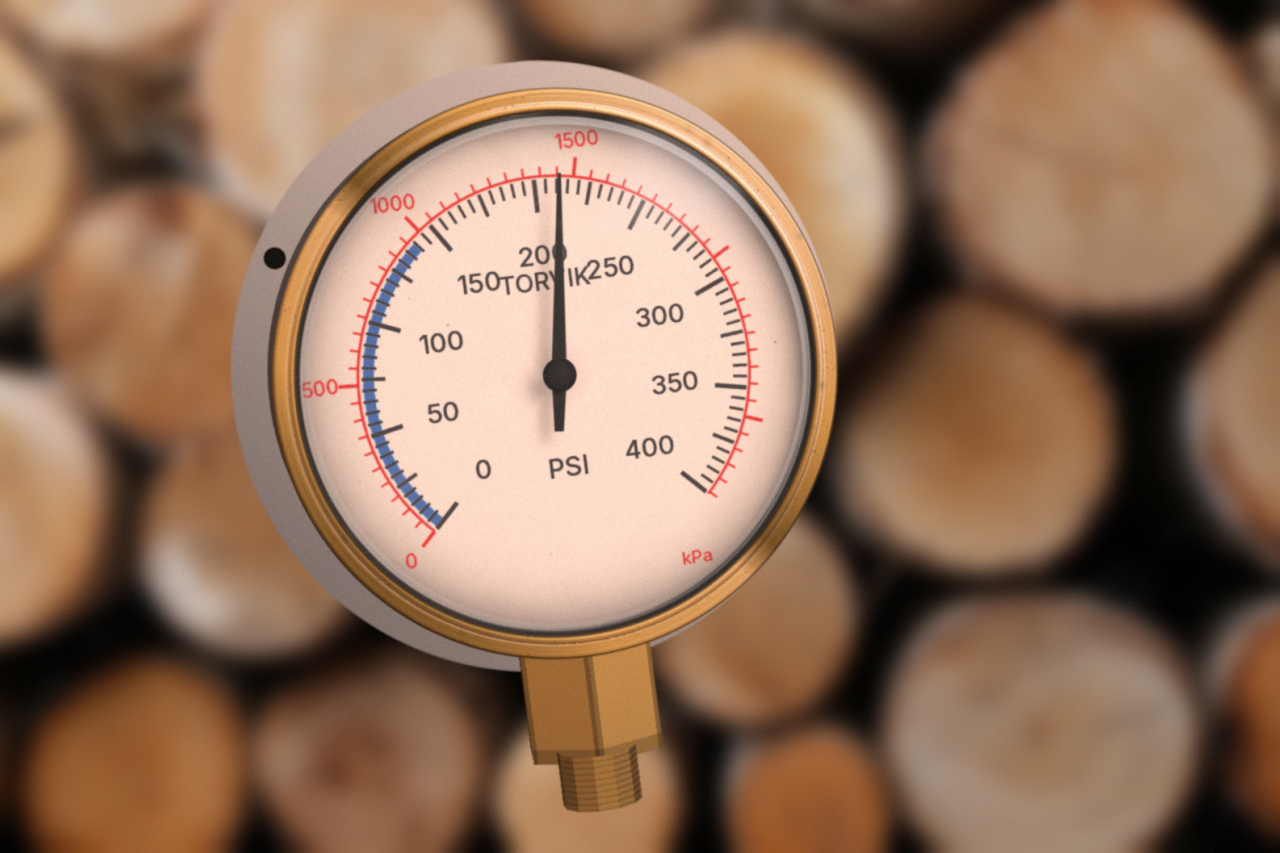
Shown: value=210 unit=psi
